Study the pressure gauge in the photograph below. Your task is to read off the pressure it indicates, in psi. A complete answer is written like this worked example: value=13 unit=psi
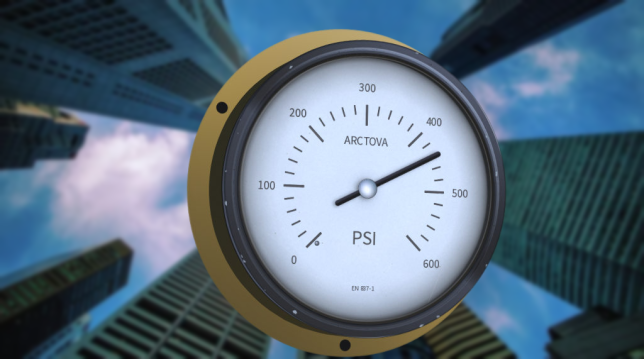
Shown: value=440 unit=psi
